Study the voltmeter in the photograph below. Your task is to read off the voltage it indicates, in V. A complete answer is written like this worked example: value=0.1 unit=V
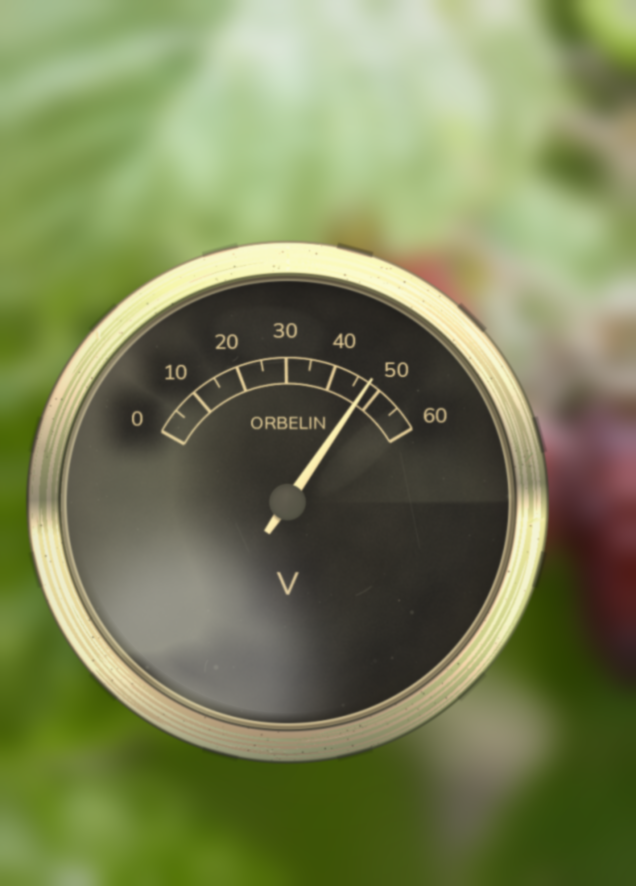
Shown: value=47.5 unit=V
